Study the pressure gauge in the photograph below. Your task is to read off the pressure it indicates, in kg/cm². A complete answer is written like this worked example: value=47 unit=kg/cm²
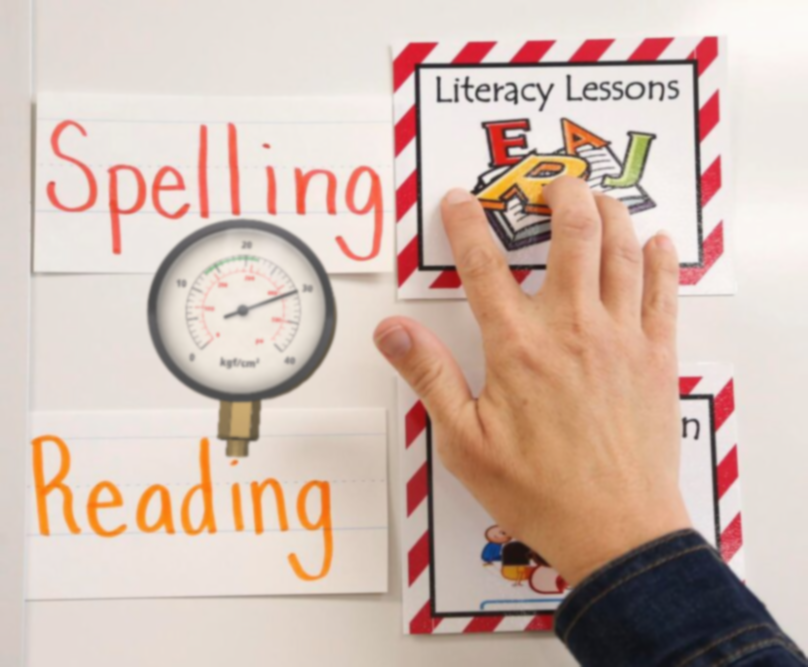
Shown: value=30 unit=kg/cm²
